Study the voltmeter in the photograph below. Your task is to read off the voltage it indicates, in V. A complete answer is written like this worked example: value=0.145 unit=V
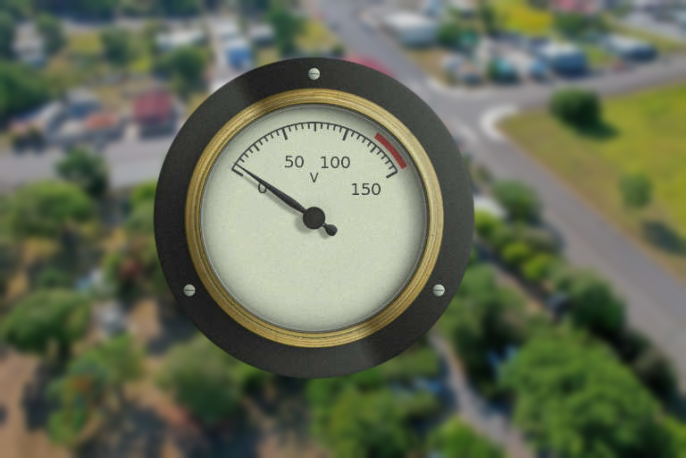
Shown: value=5 unit=V
